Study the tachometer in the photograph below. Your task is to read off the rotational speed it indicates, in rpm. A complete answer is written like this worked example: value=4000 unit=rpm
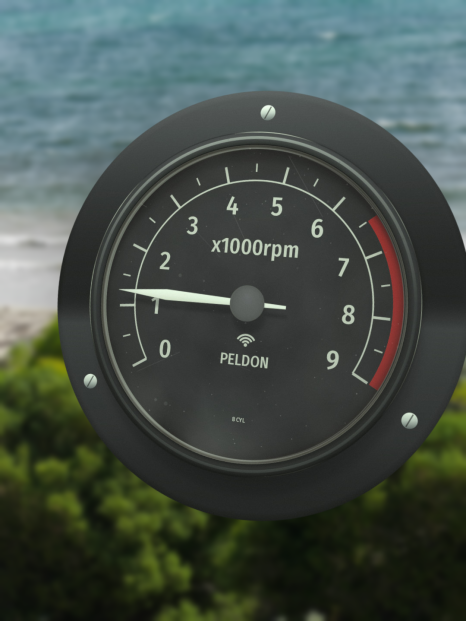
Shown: value=1250 unit=rpm
